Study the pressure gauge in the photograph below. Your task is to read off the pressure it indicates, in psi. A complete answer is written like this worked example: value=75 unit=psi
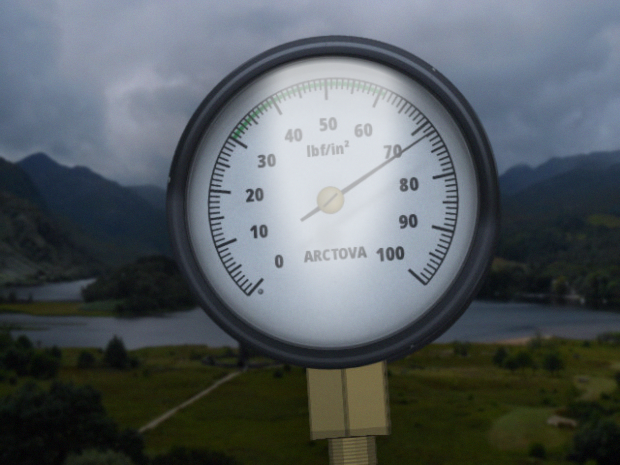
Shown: value=72 unit=psi
